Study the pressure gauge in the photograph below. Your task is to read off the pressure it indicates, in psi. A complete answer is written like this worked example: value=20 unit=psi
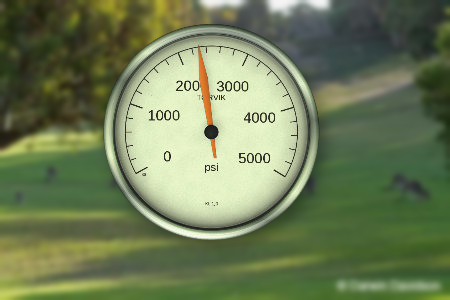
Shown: value=2300 unit=psi
